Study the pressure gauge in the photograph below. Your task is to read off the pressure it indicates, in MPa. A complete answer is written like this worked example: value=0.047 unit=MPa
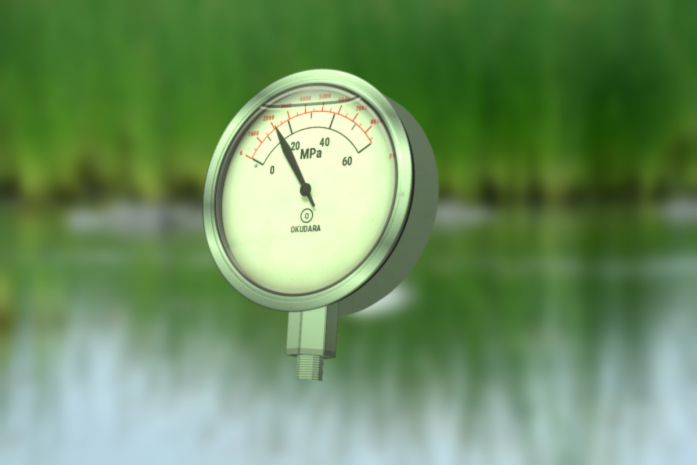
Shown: value=15 unit=MPa
